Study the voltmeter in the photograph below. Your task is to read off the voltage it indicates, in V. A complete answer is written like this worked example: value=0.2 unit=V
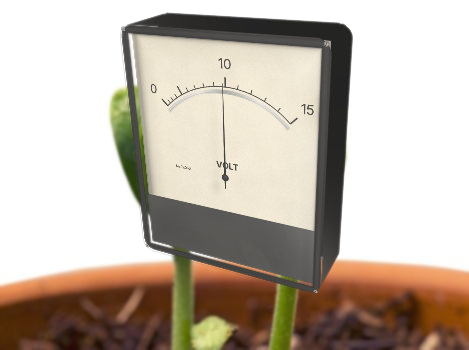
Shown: value=10 unit=V
